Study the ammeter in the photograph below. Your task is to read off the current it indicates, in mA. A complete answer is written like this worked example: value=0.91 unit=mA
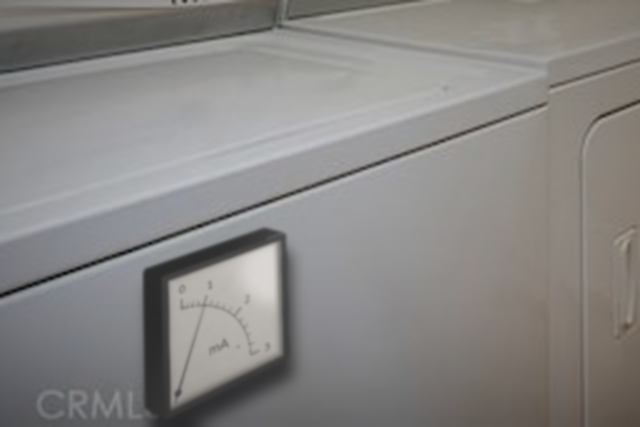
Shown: value=1 unit=mA
